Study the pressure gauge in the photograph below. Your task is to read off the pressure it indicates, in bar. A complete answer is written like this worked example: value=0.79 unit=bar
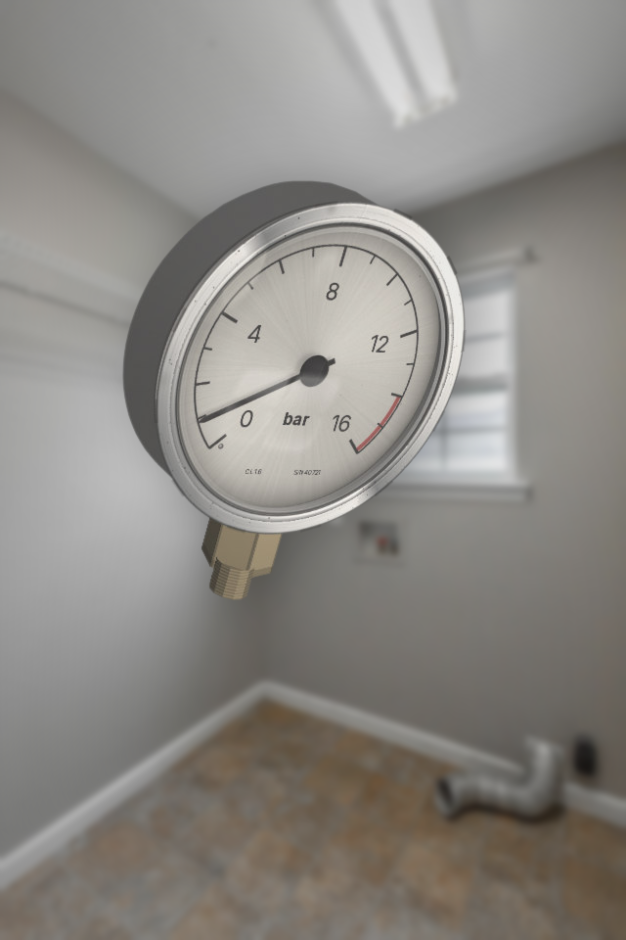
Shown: value=1 unit=bar
